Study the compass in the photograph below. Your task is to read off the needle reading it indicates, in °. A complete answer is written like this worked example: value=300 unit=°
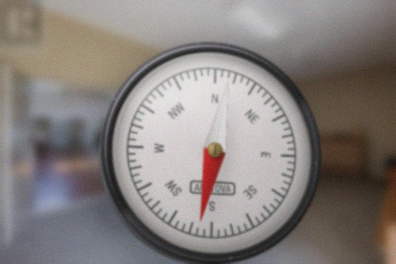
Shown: value=190 unit=°
